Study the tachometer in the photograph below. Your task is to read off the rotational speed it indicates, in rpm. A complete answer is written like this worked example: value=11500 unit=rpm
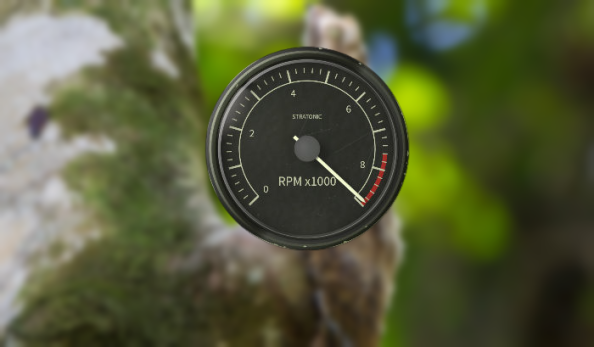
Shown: value=8900 unit=rpm
